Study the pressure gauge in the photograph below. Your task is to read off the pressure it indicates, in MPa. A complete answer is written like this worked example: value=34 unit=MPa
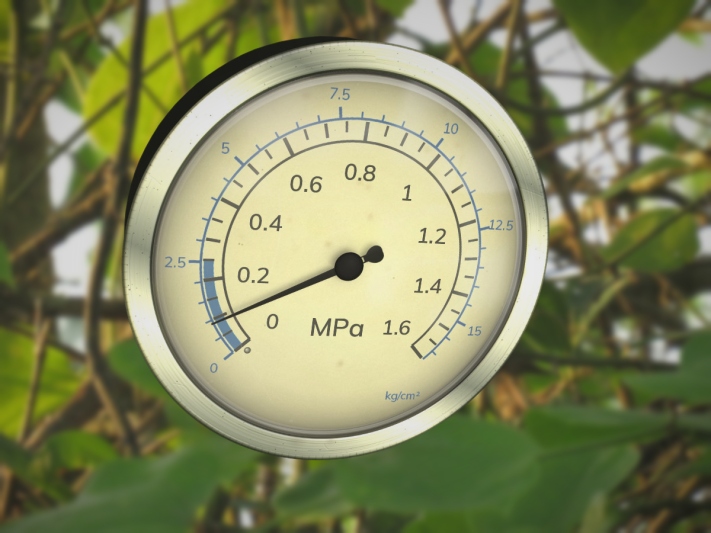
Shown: value=0.1 unit=MPa
